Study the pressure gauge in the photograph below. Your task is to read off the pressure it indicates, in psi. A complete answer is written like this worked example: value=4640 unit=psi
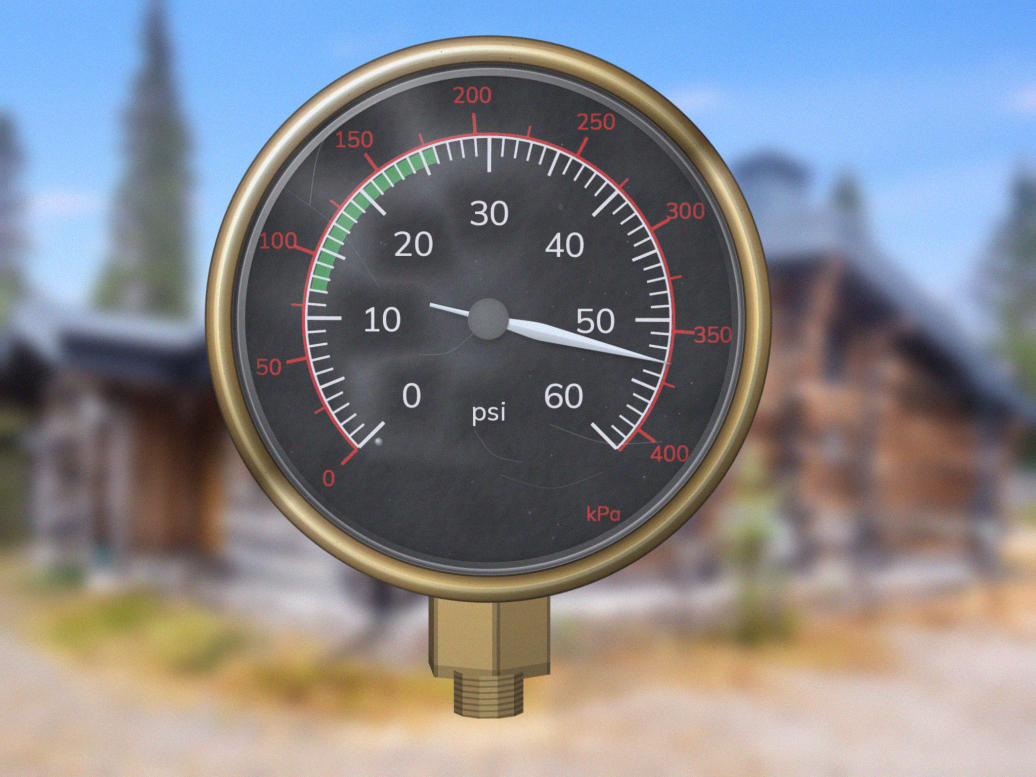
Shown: value=53 unit=psi
